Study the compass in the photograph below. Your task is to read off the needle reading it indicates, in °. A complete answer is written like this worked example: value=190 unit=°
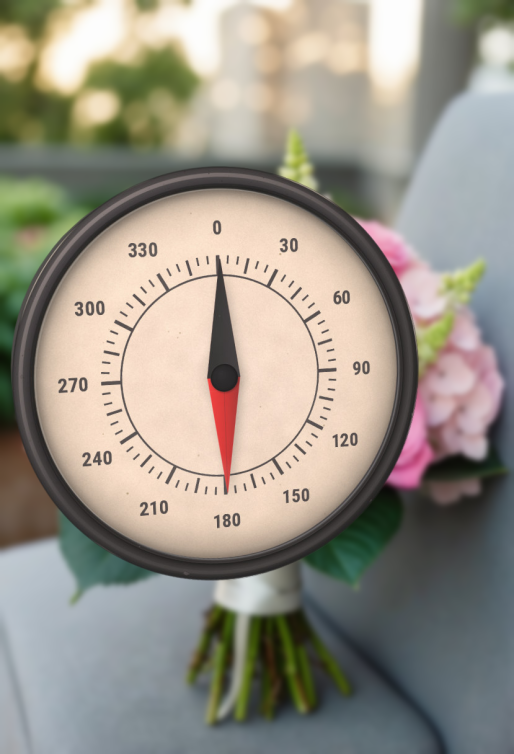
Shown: value=180 unit=°
